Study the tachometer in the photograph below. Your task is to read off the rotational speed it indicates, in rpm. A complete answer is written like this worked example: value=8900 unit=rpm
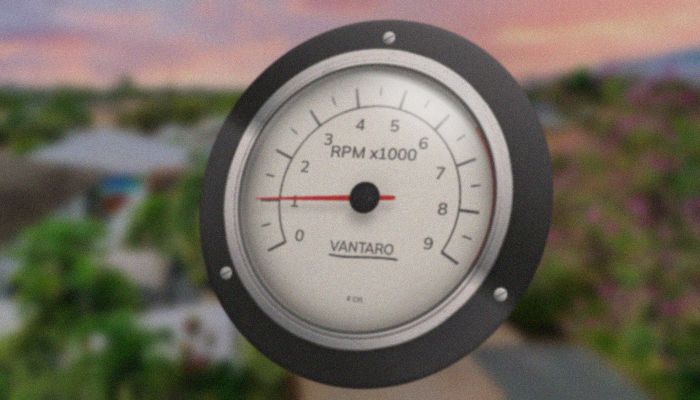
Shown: value=1000 unit=rpm
